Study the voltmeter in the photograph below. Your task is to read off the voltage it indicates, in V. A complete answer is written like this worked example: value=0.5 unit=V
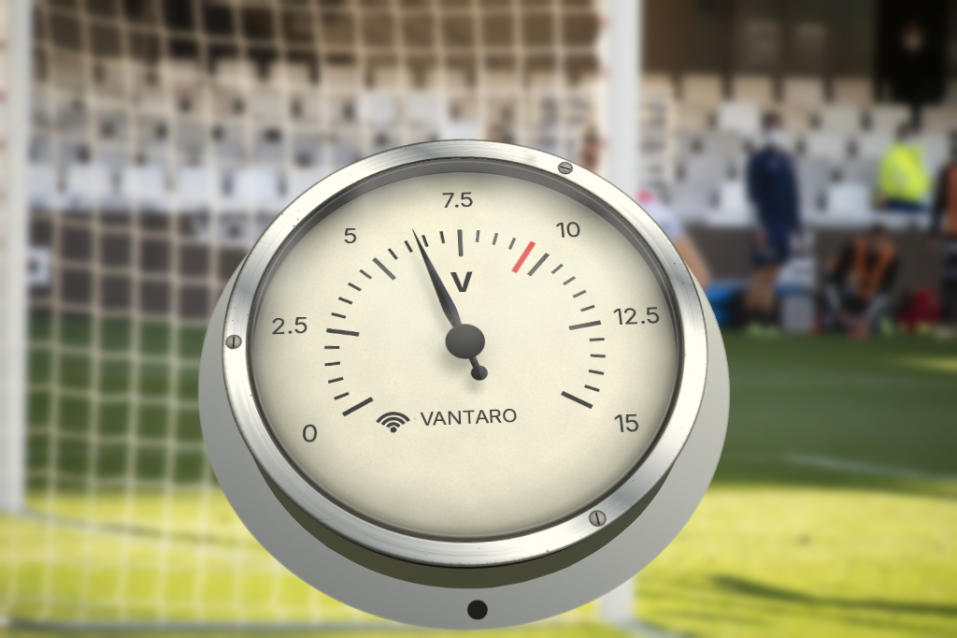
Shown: value=6.25 unit=V
